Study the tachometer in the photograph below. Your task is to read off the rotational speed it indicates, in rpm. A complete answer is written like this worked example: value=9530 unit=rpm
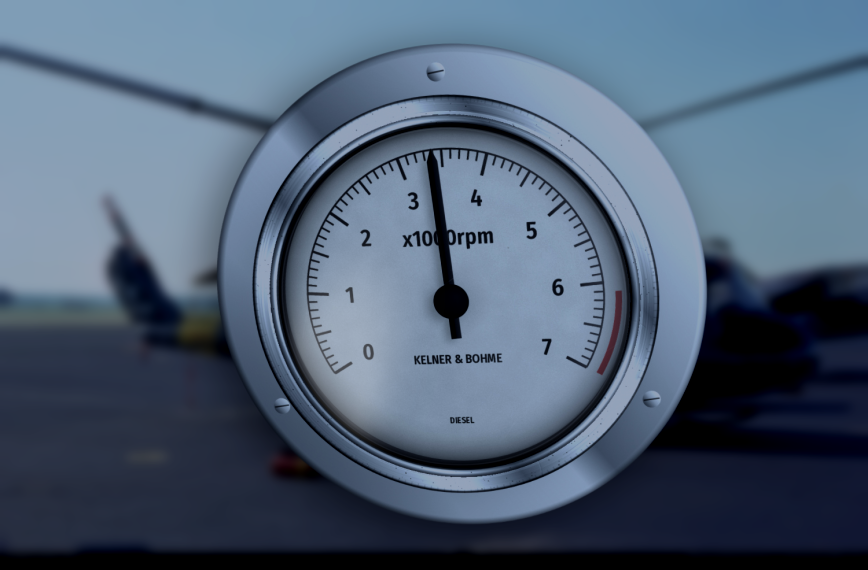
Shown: value=3400 unit=rpm
